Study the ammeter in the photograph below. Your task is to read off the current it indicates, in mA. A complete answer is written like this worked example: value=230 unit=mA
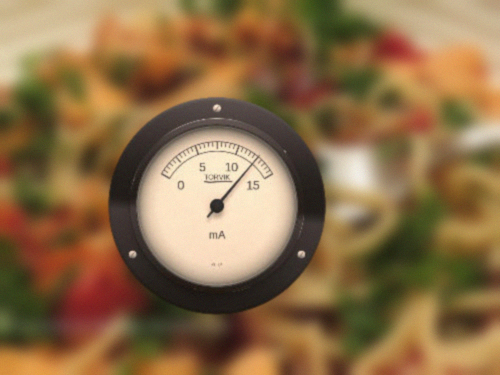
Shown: value=12.5 unit=mA
